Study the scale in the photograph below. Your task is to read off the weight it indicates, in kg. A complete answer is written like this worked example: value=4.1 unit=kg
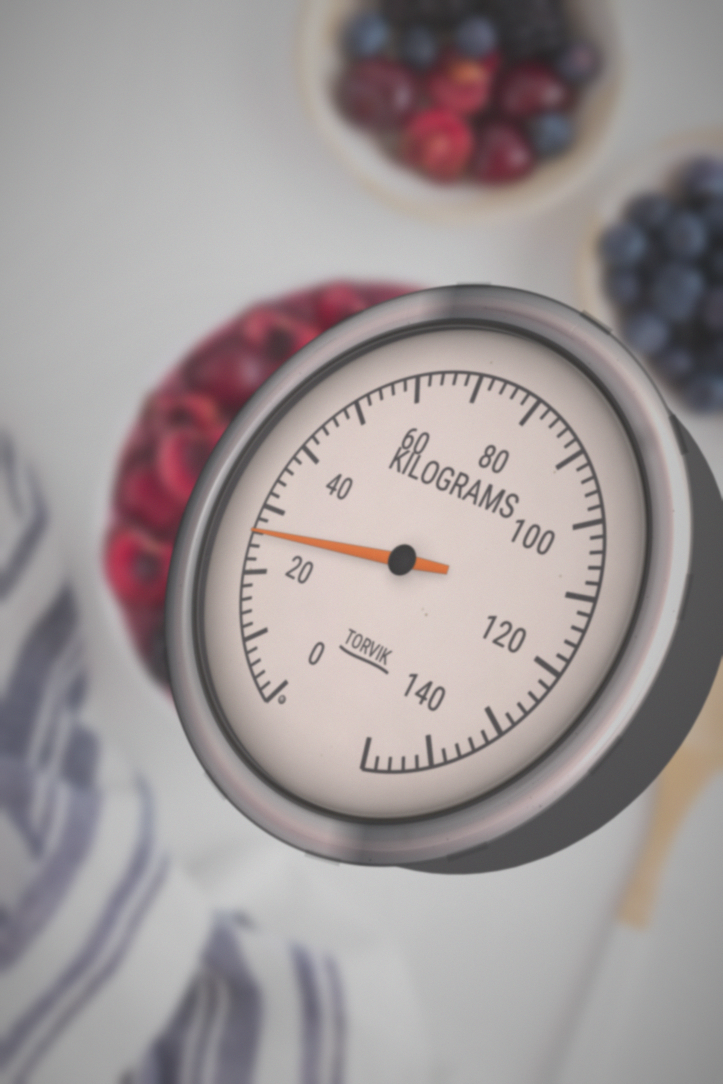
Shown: value=26 unit=kg
